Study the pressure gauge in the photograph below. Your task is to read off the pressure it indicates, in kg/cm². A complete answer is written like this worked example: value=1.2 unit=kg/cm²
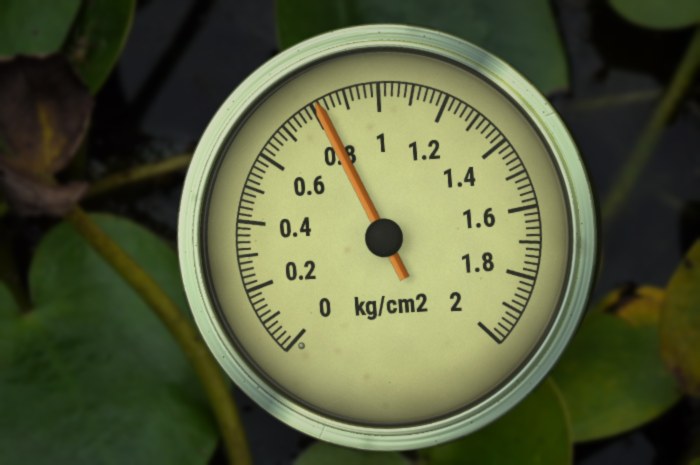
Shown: value=0.82 unit=kg/cm²
